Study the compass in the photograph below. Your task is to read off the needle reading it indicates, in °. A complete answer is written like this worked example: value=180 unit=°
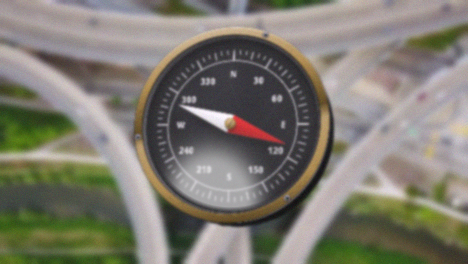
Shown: value=110 unit=°
